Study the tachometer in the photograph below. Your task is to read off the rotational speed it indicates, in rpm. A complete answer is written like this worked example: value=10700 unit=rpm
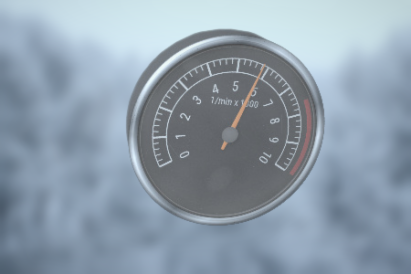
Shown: value=5800 unit=rpm
